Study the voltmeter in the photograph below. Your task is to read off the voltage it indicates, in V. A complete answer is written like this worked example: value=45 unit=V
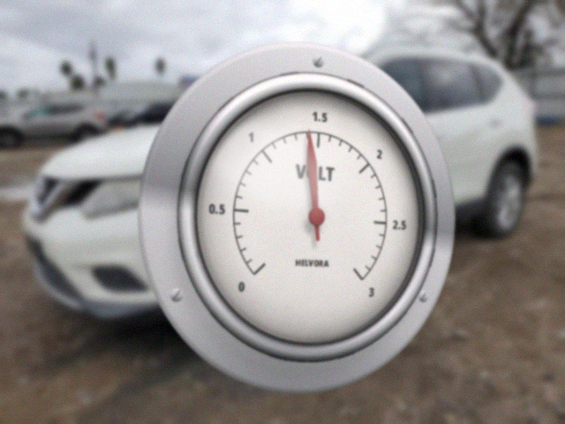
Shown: value=1.4 unit=V
